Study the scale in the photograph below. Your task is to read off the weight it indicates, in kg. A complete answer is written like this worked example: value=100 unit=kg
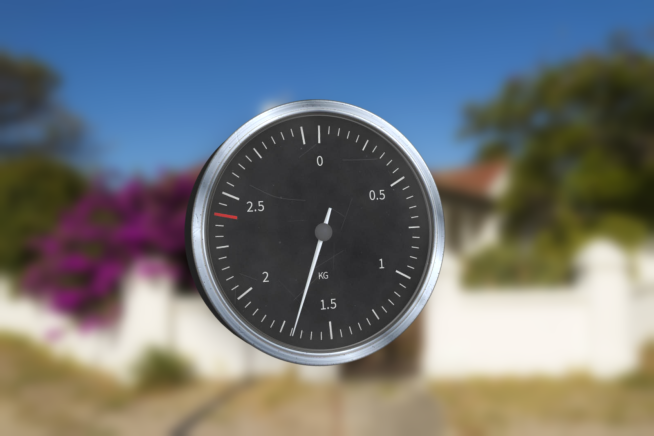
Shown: value=1.7 unit=kg
